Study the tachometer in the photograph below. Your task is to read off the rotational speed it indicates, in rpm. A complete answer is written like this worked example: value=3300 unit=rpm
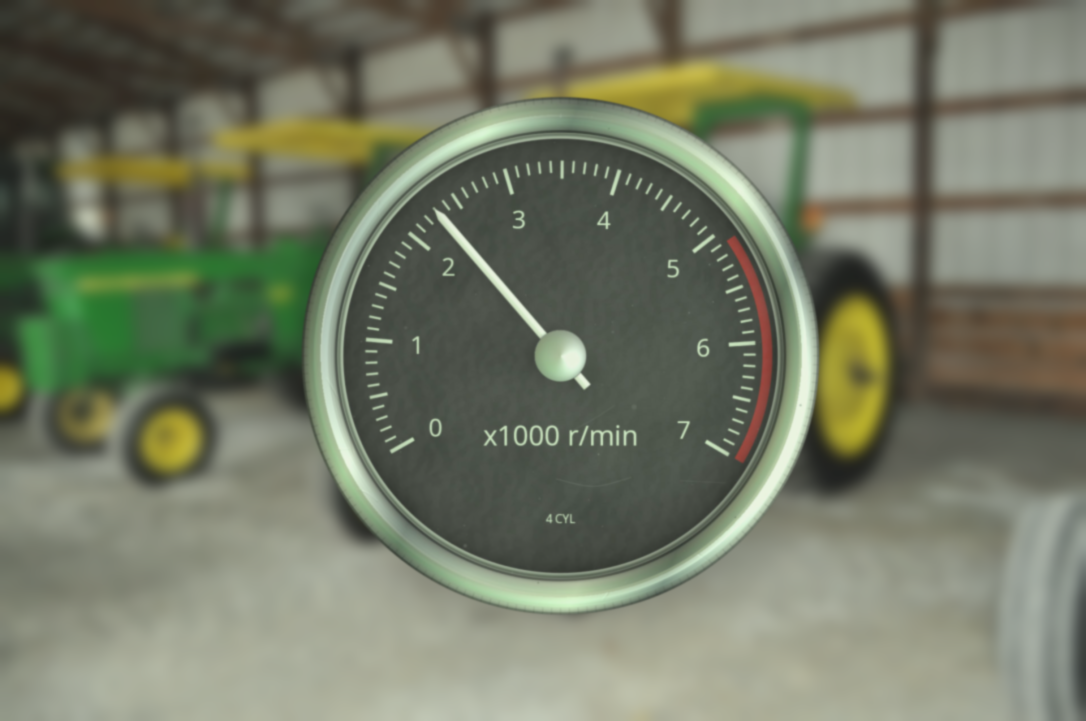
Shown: value=2300 unit=rpm
